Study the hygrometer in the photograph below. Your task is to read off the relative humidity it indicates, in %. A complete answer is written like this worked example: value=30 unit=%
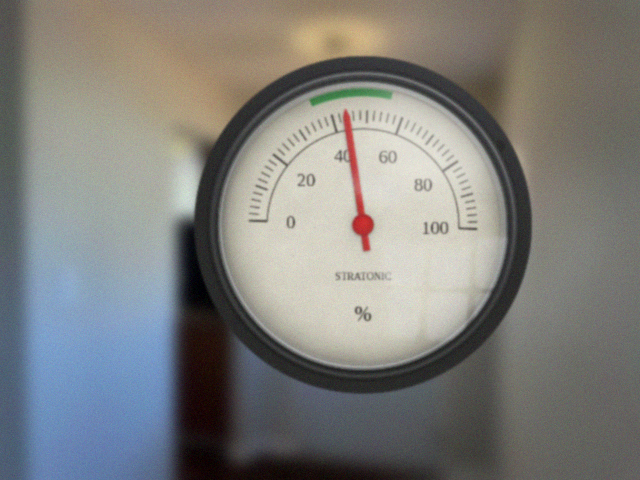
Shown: value=44 unit=%
